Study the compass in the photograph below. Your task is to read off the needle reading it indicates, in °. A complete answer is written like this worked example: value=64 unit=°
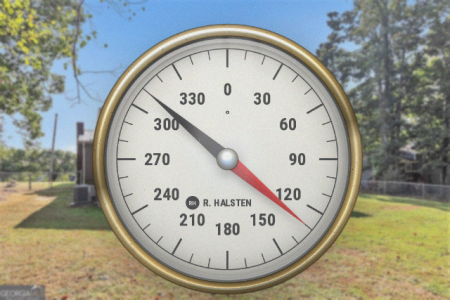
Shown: value=130 unit=°
